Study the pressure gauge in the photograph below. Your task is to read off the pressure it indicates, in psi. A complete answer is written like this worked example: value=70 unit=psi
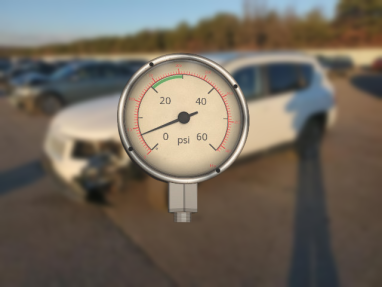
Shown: value=5 unit=psi
